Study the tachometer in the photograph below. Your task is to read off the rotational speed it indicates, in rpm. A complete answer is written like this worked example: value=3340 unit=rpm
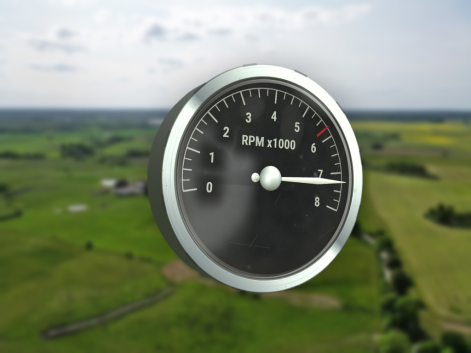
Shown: value=7250 unit=rpm
